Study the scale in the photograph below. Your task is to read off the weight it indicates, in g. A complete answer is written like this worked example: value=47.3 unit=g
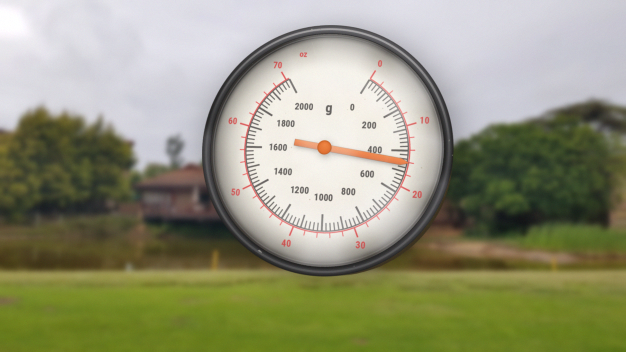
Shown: value=460 unit=g
